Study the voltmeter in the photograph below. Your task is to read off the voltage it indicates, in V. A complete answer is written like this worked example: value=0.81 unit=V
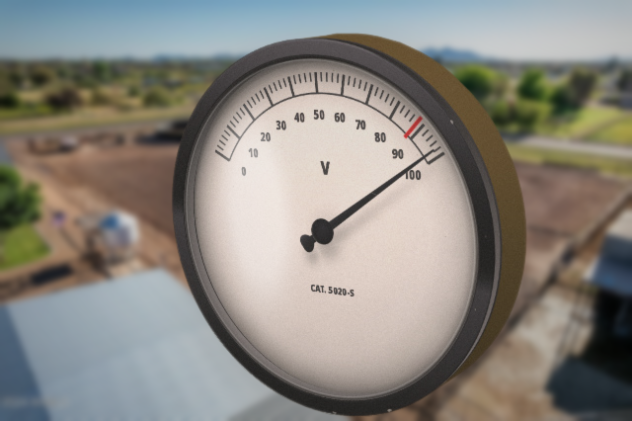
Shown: value=98 unit=V
